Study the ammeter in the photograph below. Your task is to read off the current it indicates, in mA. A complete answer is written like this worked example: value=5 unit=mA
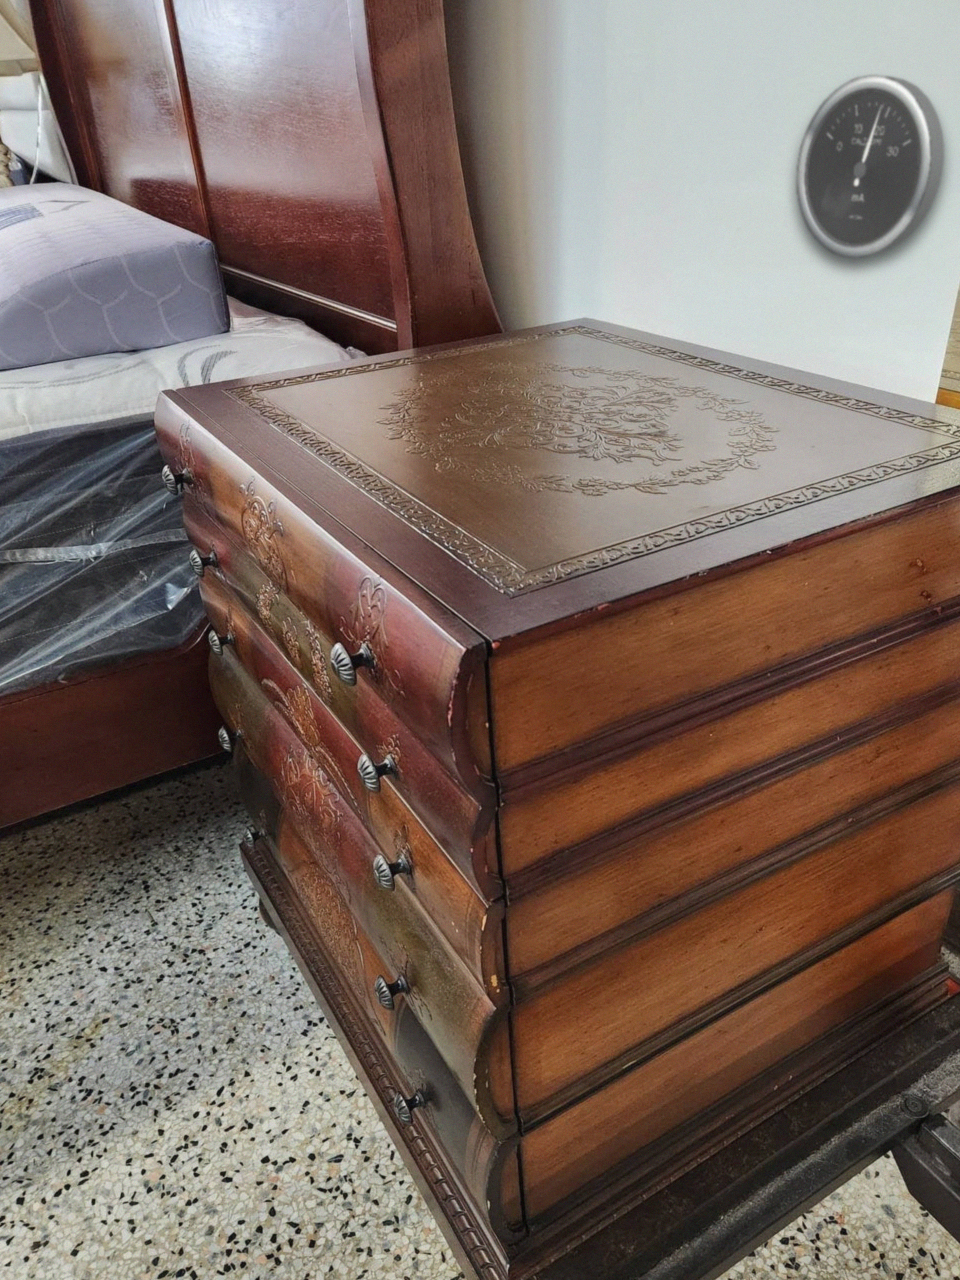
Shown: value=18 unit=mA
